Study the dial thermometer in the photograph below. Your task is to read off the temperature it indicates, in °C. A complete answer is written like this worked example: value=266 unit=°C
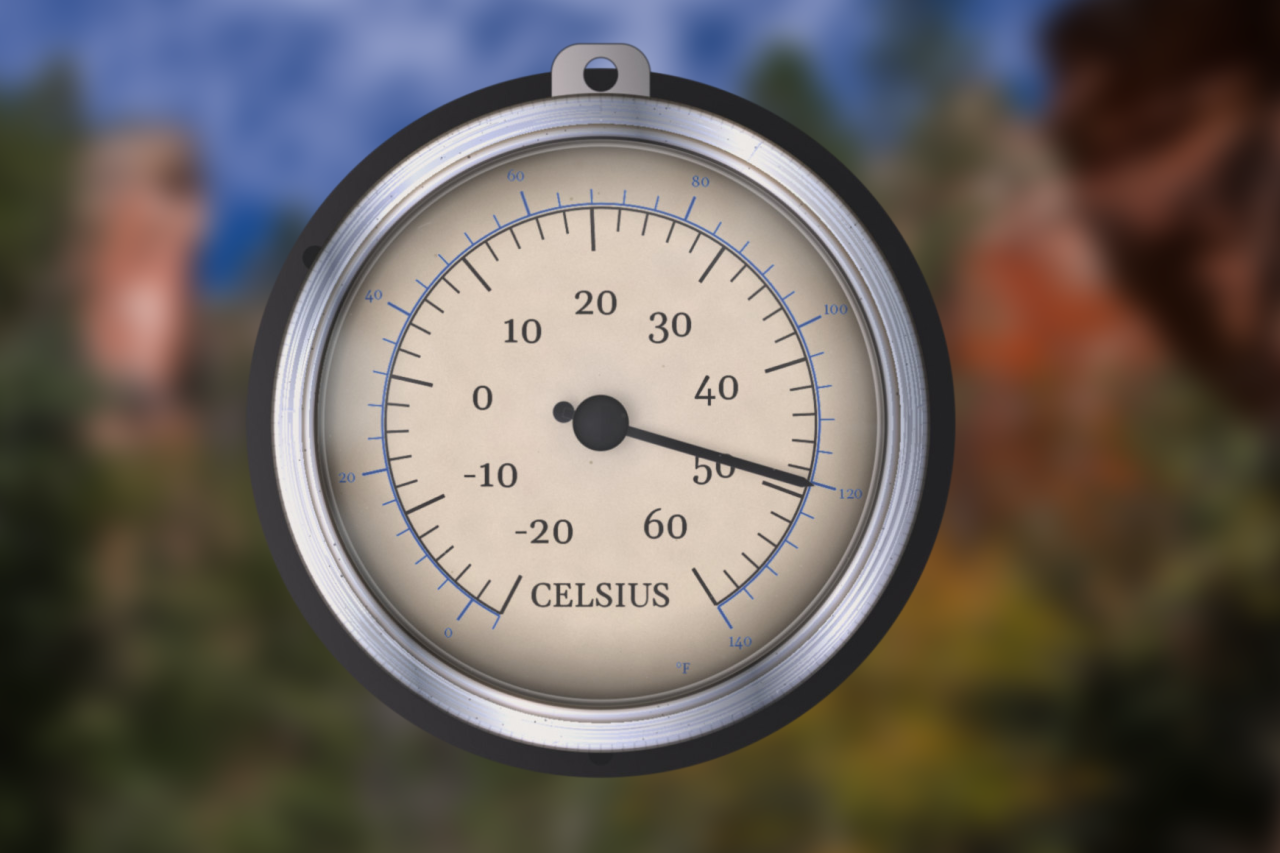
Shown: value=49 unit=°C
